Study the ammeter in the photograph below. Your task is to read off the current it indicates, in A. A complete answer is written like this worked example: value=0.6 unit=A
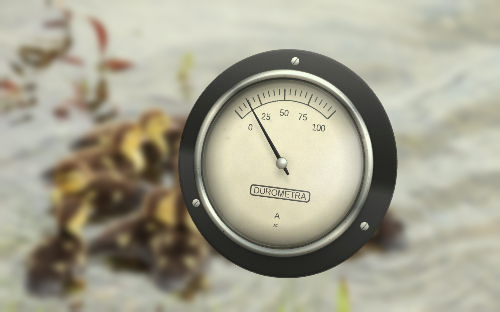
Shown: value=15 unit=A
